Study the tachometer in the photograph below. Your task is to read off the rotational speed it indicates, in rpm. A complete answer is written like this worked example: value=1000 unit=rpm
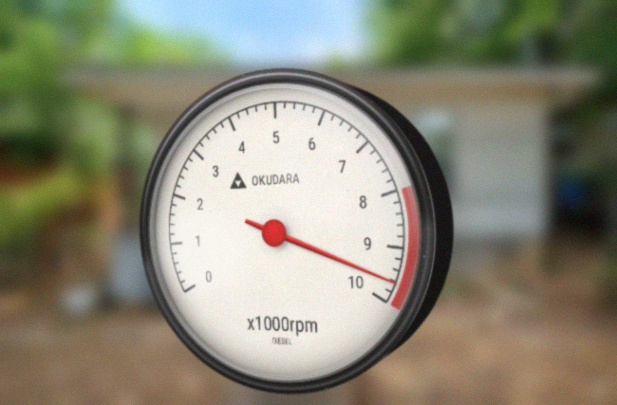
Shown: value=9600 unit=rpm
